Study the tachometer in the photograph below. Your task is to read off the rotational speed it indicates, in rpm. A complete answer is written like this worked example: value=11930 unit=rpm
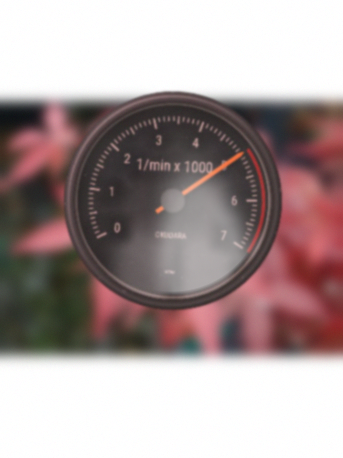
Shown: value=5000 unit=rpm
